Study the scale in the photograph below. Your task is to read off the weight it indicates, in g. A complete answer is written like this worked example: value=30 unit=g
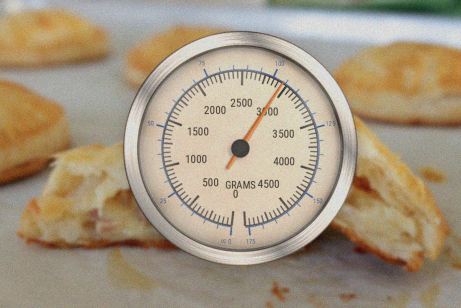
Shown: value=2950 unit=g
